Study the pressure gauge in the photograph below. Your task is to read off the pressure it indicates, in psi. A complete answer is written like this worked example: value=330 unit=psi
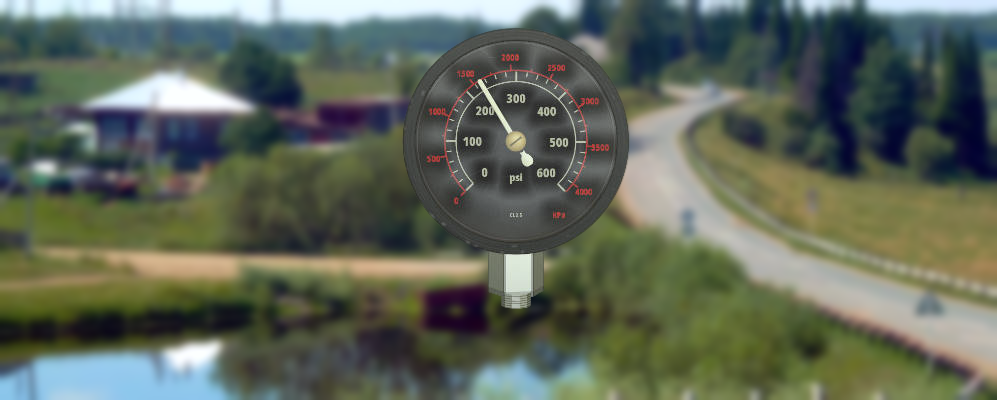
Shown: value=230 unit=psi
